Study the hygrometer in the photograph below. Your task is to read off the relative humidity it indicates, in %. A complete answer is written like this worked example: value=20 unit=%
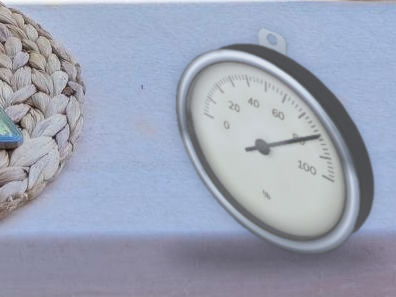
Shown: value=80 unit=%
